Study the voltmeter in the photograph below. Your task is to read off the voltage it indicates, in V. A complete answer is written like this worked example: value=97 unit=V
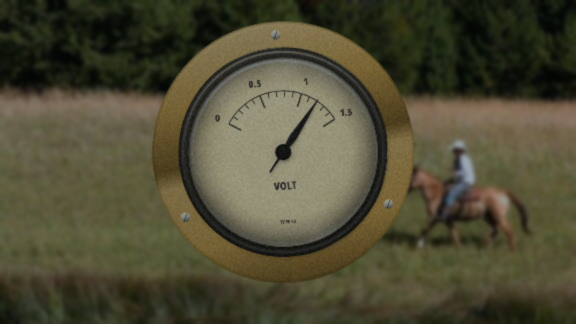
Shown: value=1.2 unit=V
